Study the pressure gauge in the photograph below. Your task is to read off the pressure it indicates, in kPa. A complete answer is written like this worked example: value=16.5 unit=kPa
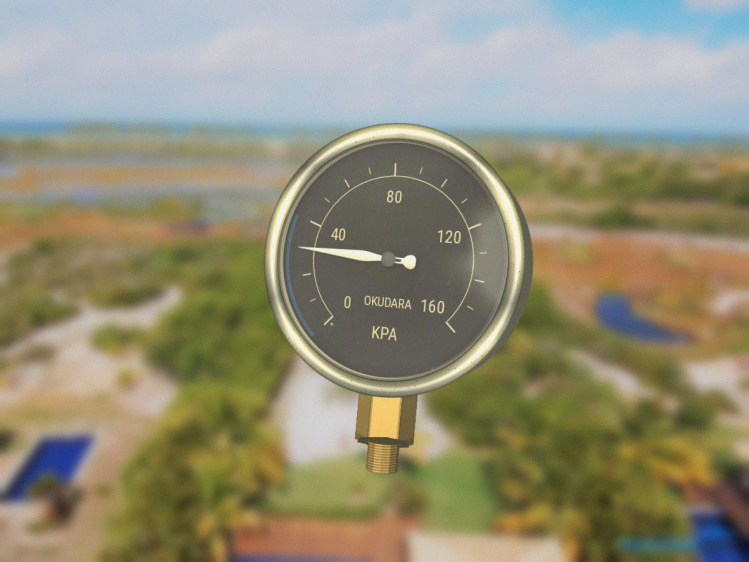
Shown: value=30 unit=kPa
